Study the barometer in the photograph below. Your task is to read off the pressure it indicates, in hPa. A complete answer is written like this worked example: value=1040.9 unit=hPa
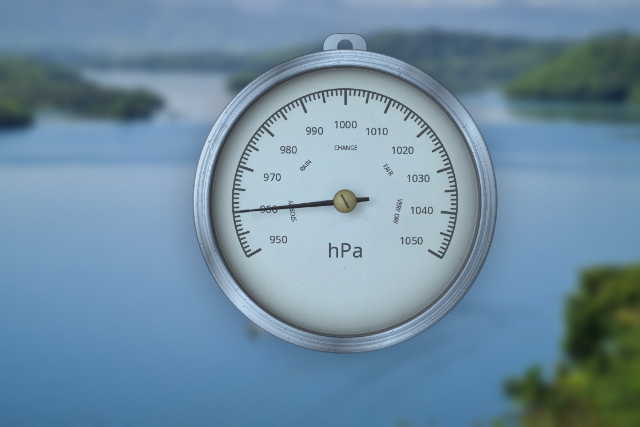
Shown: value=960 unit=hPa
